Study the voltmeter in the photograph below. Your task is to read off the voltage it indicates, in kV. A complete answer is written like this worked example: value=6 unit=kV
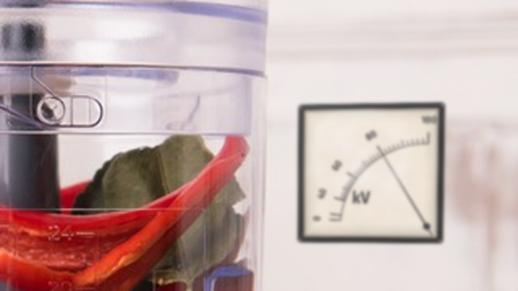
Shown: value=80 unit=kV
